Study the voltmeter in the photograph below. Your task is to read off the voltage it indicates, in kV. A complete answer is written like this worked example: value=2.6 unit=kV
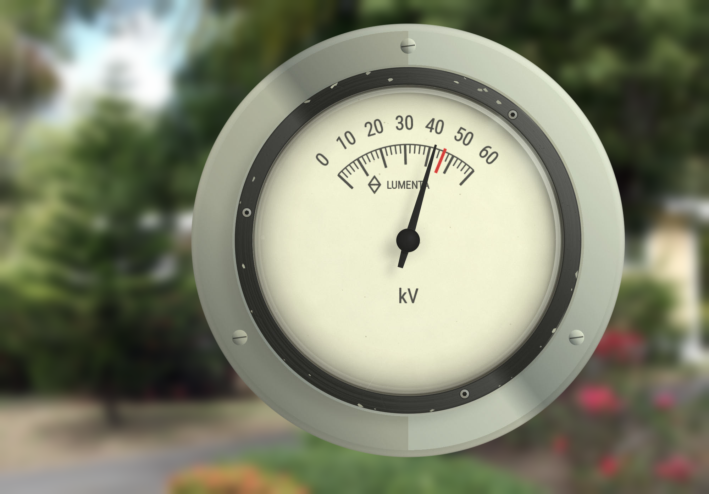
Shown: value=42 unit=kV
